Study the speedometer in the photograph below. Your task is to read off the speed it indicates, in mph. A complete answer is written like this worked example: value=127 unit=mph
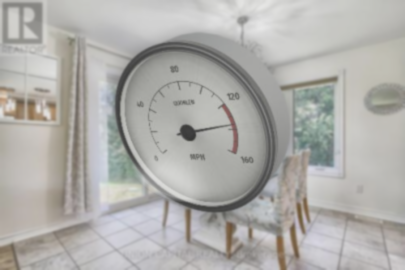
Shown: value=135 unit=mph
